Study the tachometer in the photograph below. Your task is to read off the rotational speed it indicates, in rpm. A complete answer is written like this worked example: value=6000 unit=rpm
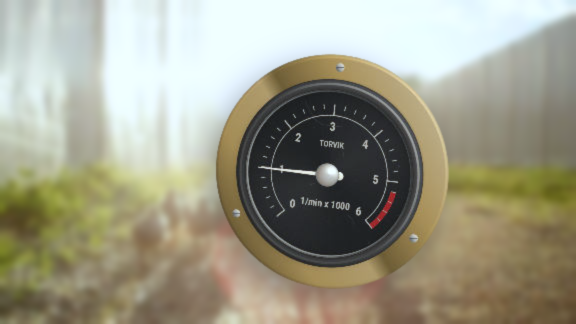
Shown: value=1000 unit=rpm
